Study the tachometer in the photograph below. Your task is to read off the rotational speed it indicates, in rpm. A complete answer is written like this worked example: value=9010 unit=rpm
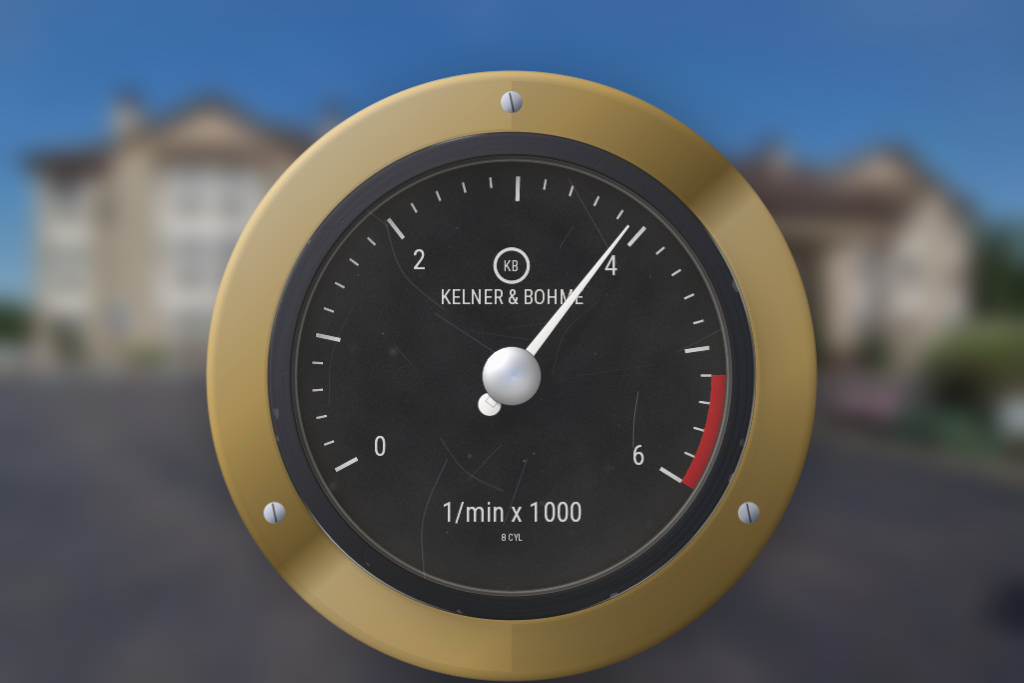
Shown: value=3900 unit=rpm
